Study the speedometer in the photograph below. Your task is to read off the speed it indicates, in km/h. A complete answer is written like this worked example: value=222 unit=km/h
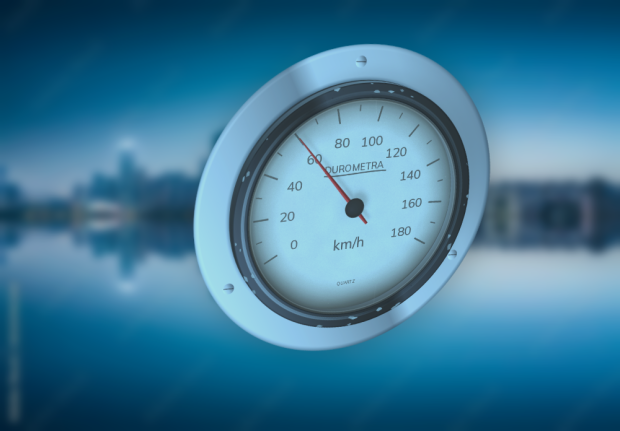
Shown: value=60 unit=km/h
